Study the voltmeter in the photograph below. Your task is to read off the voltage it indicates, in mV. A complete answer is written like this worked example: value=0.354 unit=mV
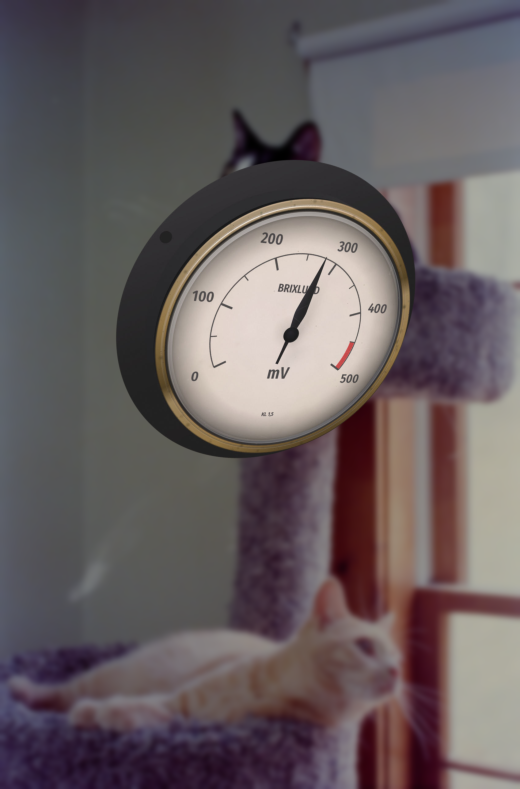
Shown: value=275 unit=mV
